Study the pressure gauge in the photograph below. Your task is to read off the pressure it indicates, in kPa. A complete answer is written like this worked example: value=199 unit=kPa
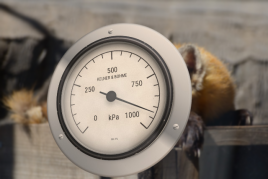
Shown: value=925 unit=kPa
